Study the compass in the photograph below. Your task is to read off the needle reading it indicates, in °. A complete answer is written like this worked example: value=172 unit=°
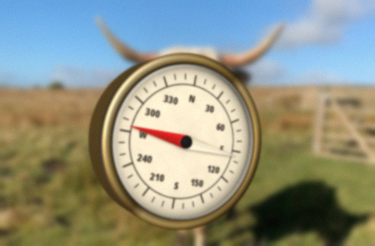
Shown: value=275 unit=°
